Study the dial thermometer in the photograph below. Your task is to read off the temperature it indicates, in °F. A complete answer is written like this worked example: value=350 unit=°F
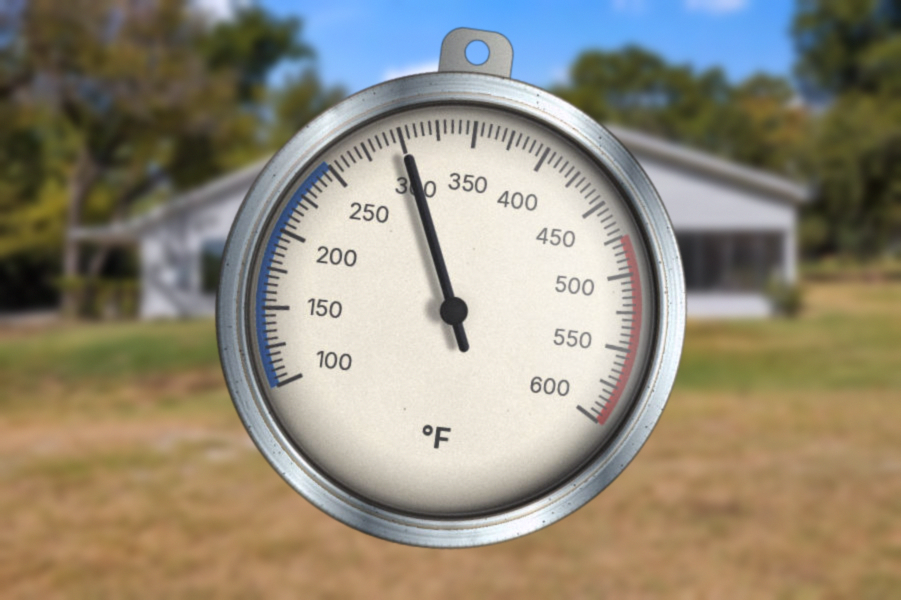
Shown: value=300 unit=°F
